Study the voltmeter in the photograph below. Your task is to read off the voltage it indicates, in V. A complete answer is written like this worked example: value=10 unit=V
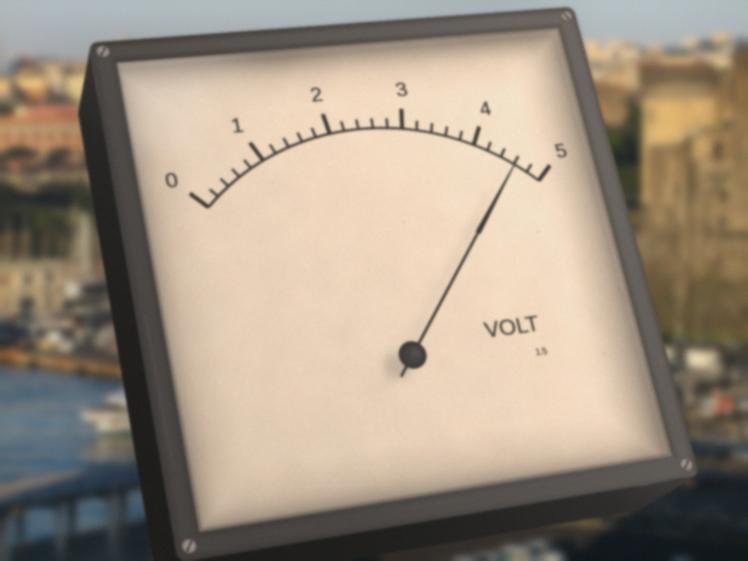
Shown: value=4.6 unit=V
